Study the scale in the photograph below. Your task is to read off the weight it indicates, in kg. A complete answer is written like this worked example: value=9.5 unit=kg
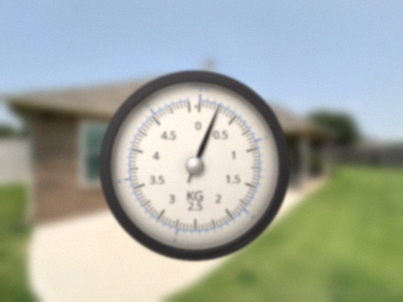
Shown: value=0.25 unit=kg
